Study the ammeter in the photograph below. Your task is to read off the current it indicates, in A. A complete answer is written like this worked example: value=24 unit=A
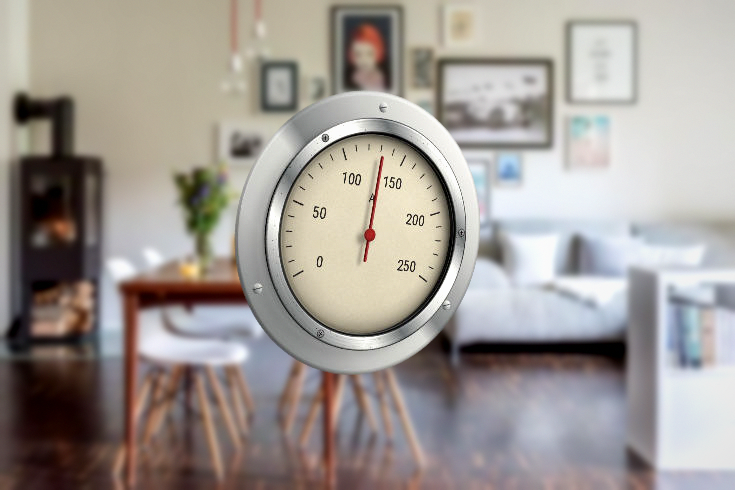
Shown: value=130 unit=A
